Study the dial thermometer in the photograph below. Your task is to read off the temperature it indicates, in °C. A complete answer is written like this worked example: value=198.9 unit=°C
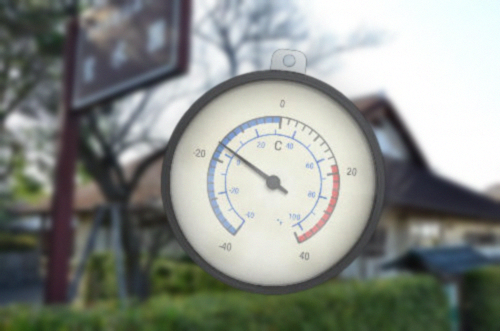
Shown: value=-16 unit=°C
